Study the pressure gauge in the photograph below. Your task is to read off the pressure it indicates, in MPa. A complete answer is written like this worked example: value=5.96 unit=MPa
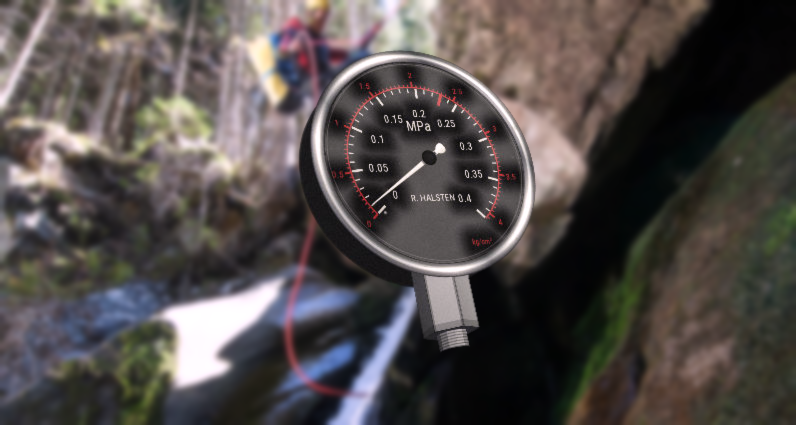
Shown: value=0.01 unit=MPa
